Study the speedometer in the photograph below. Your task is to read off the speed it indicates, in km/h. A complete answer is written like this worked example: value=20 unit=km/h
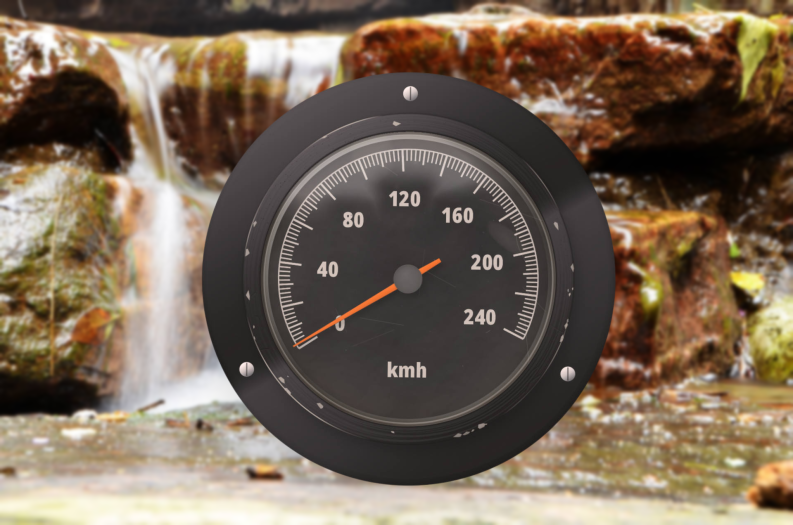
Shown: value=2 unit=km/h
